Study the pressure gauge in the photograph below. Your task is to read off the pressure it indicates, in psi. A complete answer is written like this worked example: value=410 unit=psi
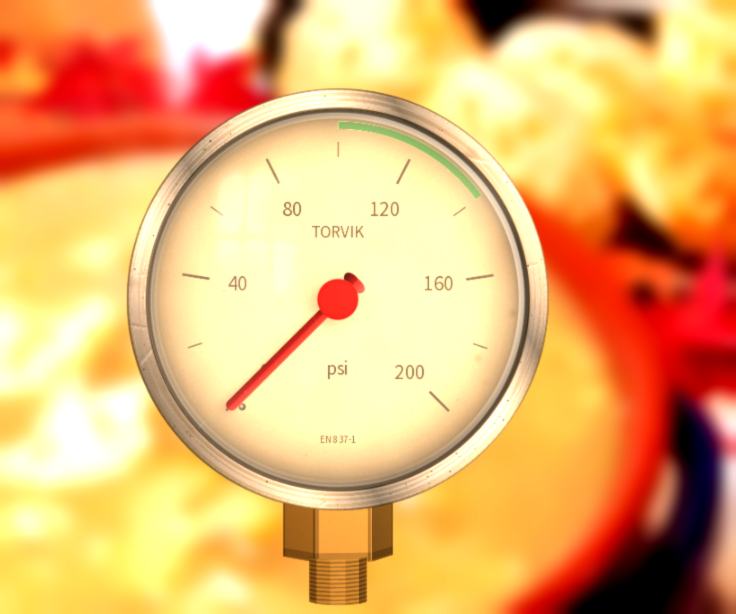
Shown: value=0 unit=psi
